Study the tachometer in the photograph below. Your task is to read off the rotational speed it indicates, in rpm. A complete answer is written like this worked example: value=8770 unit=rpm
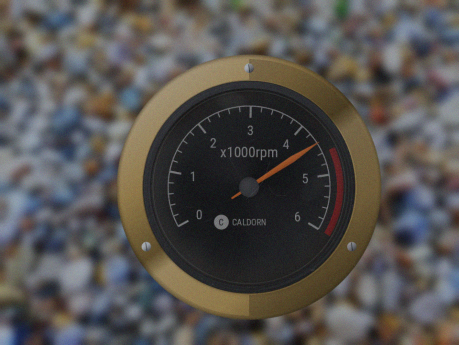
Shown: value=4400 unit=rpm
